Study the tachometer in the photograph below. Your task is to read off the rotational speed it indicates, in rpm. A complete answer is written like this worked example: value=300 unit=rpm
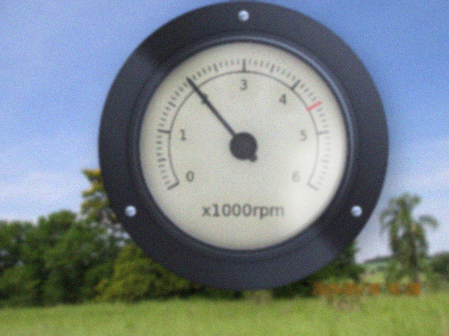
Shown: value=2000 unit=rpm
